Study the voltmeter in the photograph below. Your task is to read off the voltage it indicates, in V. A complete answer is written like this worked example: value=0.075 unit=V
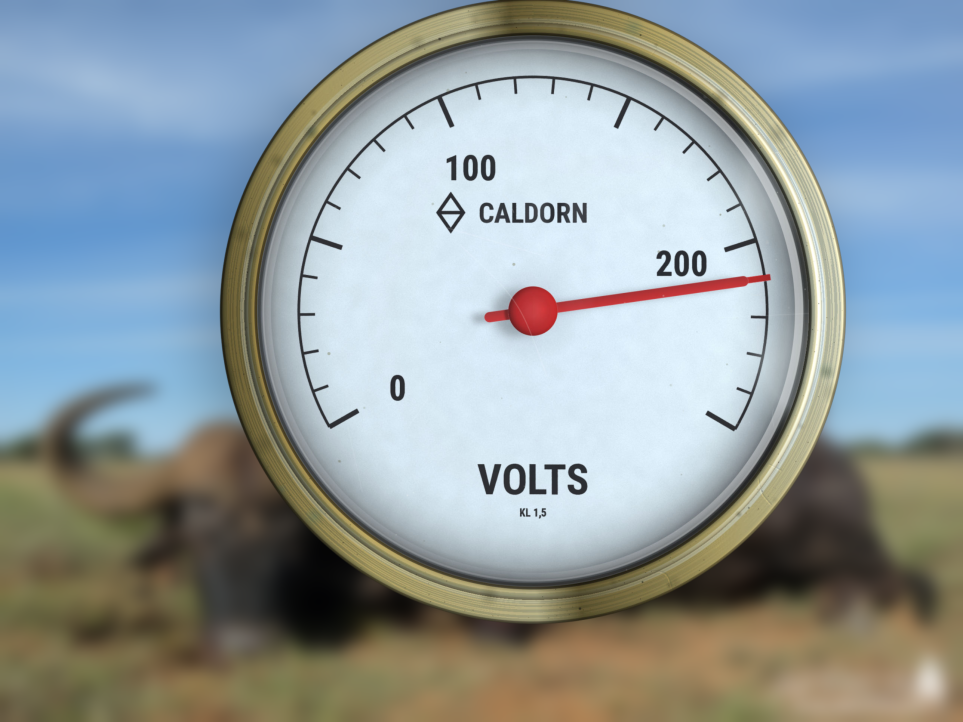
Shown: value=210 unit=V
